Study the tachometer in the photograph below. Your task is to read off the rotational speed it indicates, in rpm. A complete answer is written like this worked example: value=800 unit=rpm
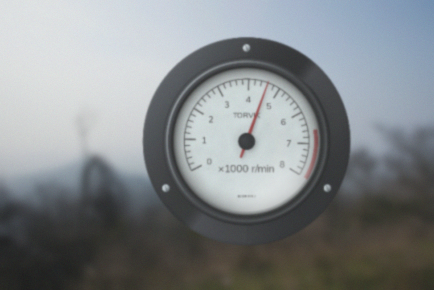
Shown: value=4600 unit=rpm
